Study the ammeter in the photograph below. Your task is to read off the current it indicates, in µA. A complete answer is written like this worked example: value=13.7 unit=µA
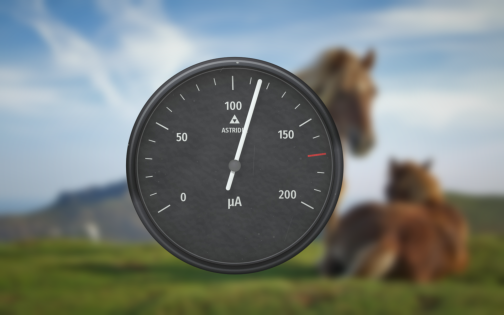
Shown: value=115 unit=µA
